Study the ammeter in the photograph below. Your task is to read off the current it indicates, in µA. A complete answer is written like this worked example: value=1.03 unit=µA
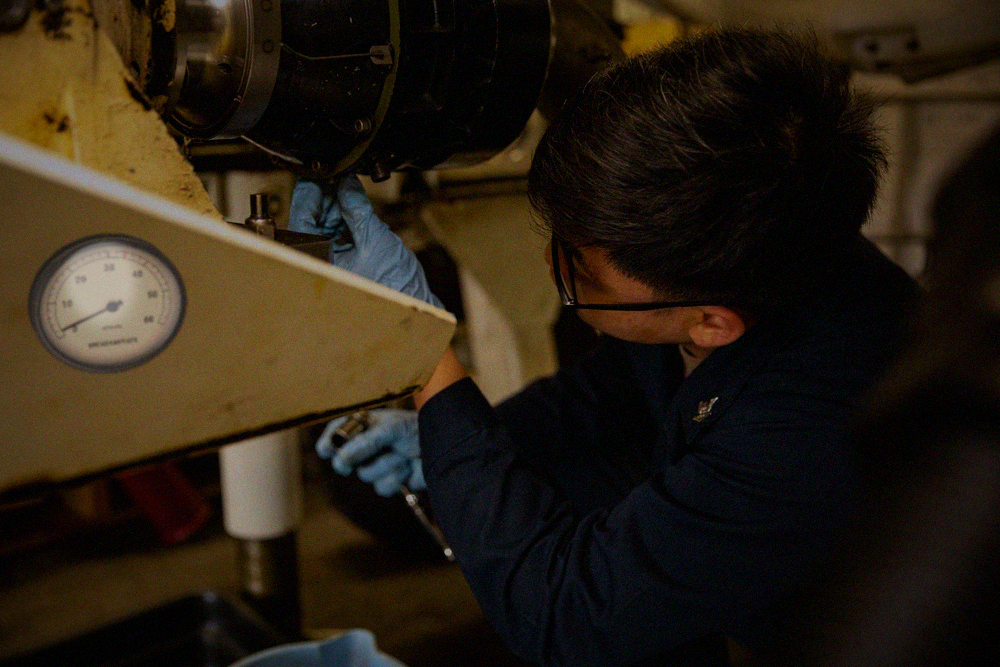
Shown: value=2 unit=µA
